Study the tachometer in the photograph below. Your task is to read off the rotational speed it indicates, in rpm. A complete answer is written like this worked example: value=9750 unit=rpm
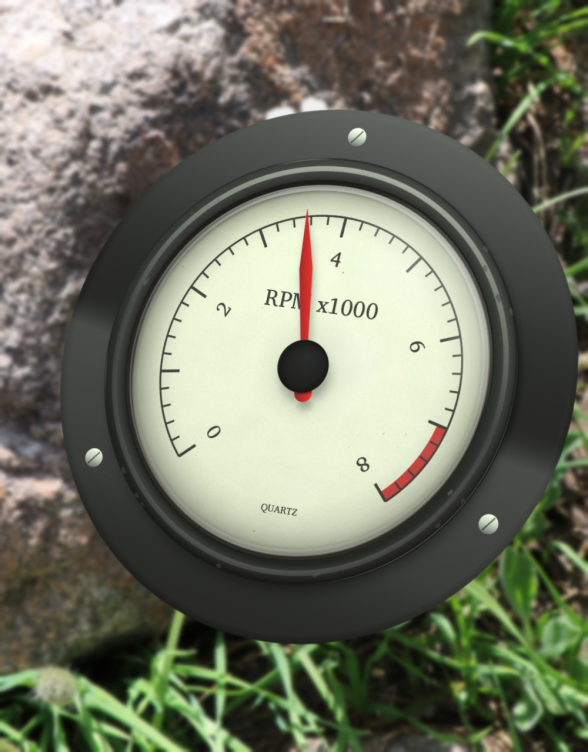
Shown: value=3600 unit=rpm
